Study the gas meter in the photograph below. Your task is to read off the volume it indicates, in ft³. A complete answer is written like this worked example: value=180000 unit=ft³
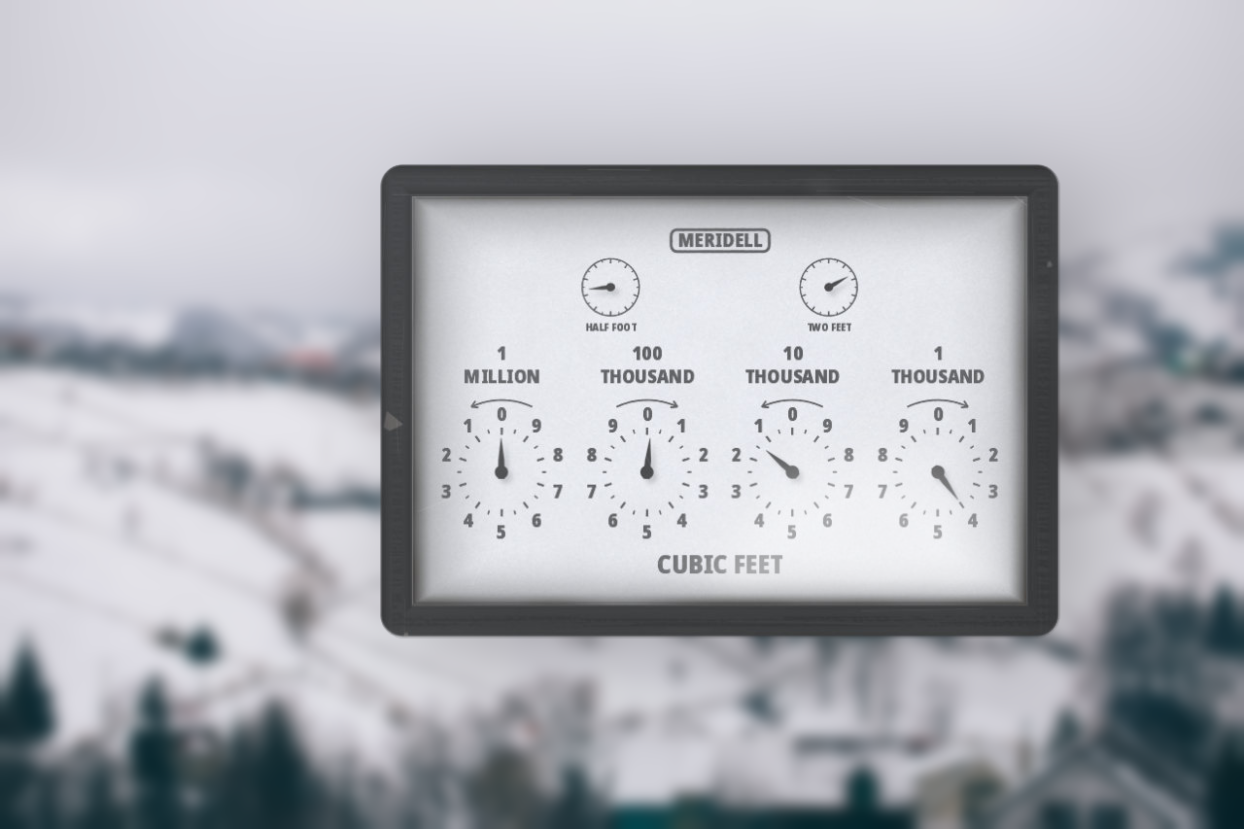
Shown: value=1400 unit=ft³
